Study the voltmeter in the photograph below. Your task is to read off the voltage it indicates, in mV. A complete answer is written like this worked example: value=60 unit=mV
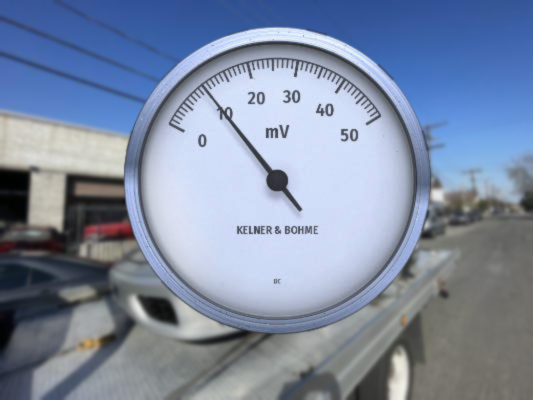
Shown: value=10 unit=mV
